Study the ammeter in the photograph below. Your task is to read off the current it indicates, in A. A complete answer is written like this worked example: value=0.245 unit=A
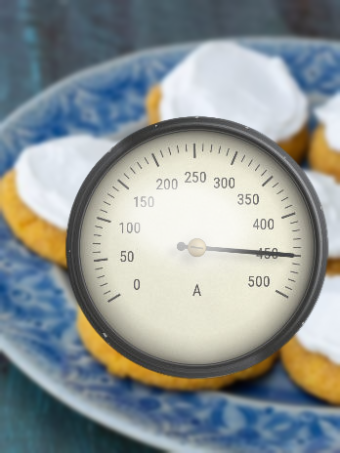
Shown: value=450 unit=A
